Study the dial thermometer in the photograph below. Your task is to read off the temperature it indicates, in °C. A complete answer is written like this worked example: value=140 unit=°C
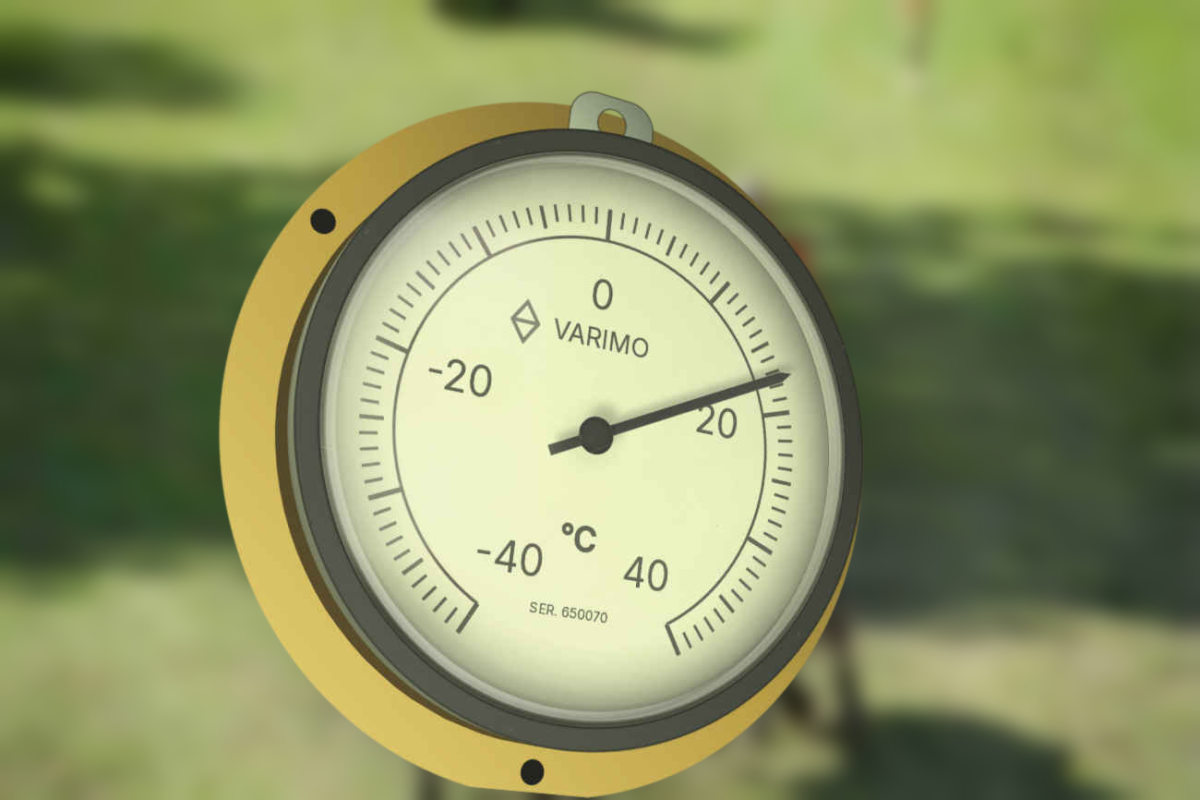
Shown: value=17.5 unit=°C
